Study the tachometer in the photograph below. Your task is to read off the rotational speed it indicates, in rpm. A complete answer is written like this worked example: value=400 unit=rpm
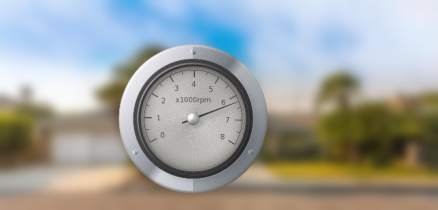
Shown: value=6250 unit=rpm
